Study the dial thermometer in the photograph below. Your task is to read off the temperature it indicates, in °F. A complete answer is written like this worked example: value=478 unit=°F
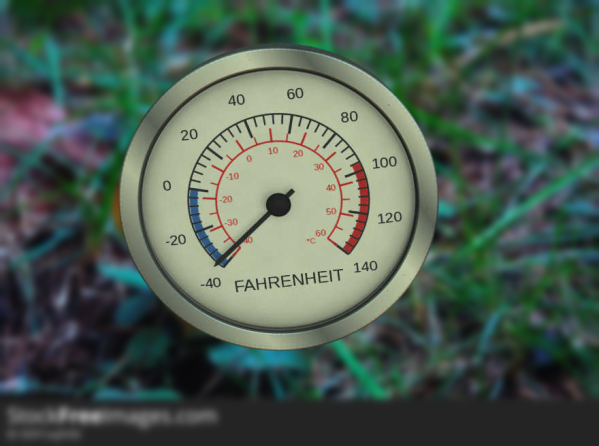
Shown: value=-36 unit=°F
